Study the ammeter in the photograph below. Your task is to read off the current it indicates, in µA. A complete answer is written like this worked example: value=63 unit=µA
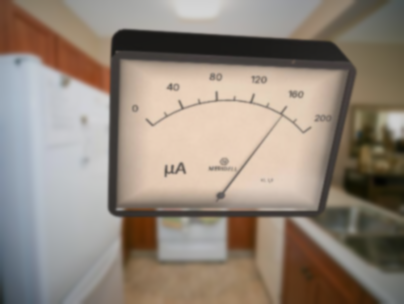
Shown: value=160 unit=µA
